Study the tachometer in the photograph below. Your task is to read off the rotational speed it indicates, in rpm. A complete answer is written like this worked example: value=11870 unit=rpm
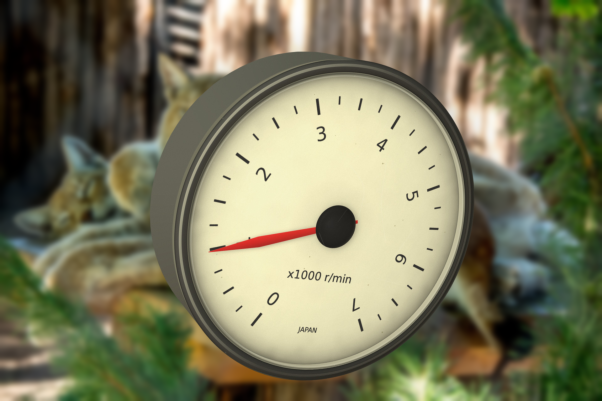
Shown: value=1000 unit=rpm
